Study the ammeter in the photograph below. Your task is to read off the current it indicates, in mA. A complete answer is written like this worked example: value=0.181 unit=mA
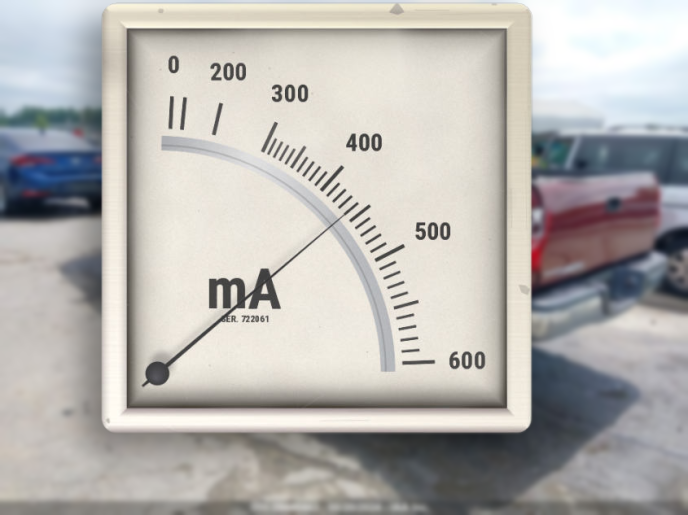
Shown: value=440 unit=mA
